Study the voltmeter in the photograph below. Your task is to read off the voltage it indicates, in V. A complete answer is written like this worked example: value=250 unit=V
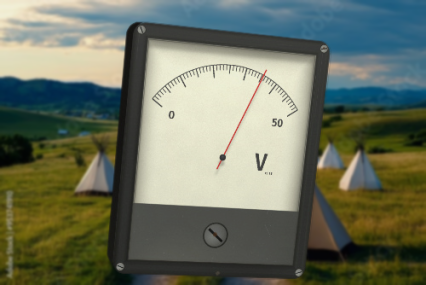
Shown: value=35 unit=V
